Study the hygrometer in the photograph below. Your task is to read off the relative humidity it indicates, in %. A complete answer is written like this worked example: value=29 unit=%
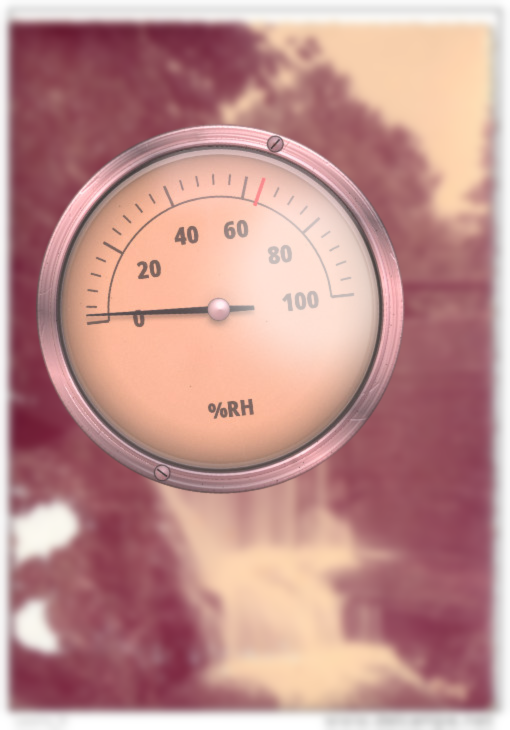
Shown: value=2 unit=%
